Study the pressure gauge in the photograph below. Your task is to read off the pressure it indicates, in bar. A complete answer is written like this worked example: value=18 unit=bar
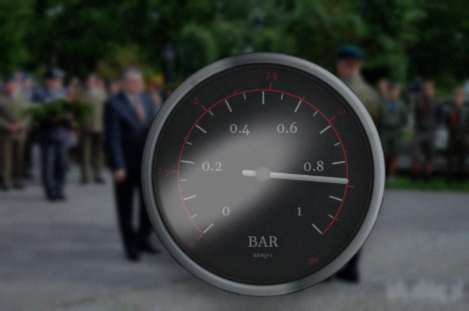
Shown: value=0.85 unit=bar
